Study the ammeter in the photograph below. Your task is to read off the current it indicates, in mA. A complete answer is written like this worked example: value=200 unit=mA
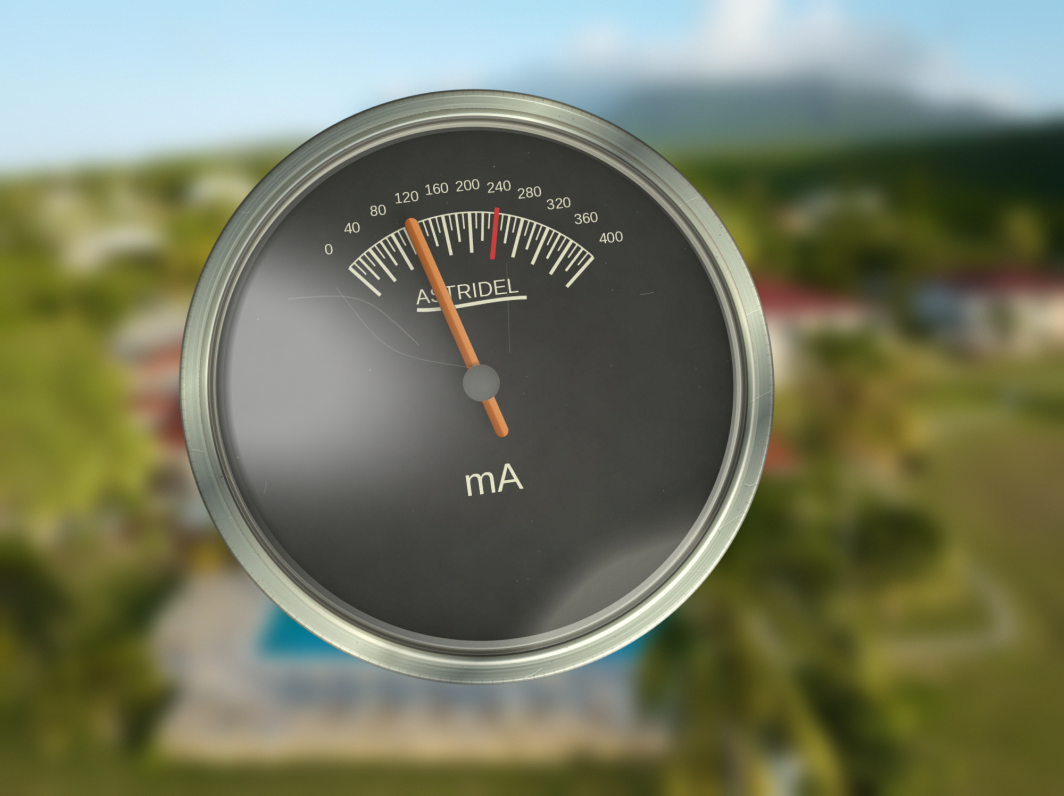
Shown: value=110 unit=mA
